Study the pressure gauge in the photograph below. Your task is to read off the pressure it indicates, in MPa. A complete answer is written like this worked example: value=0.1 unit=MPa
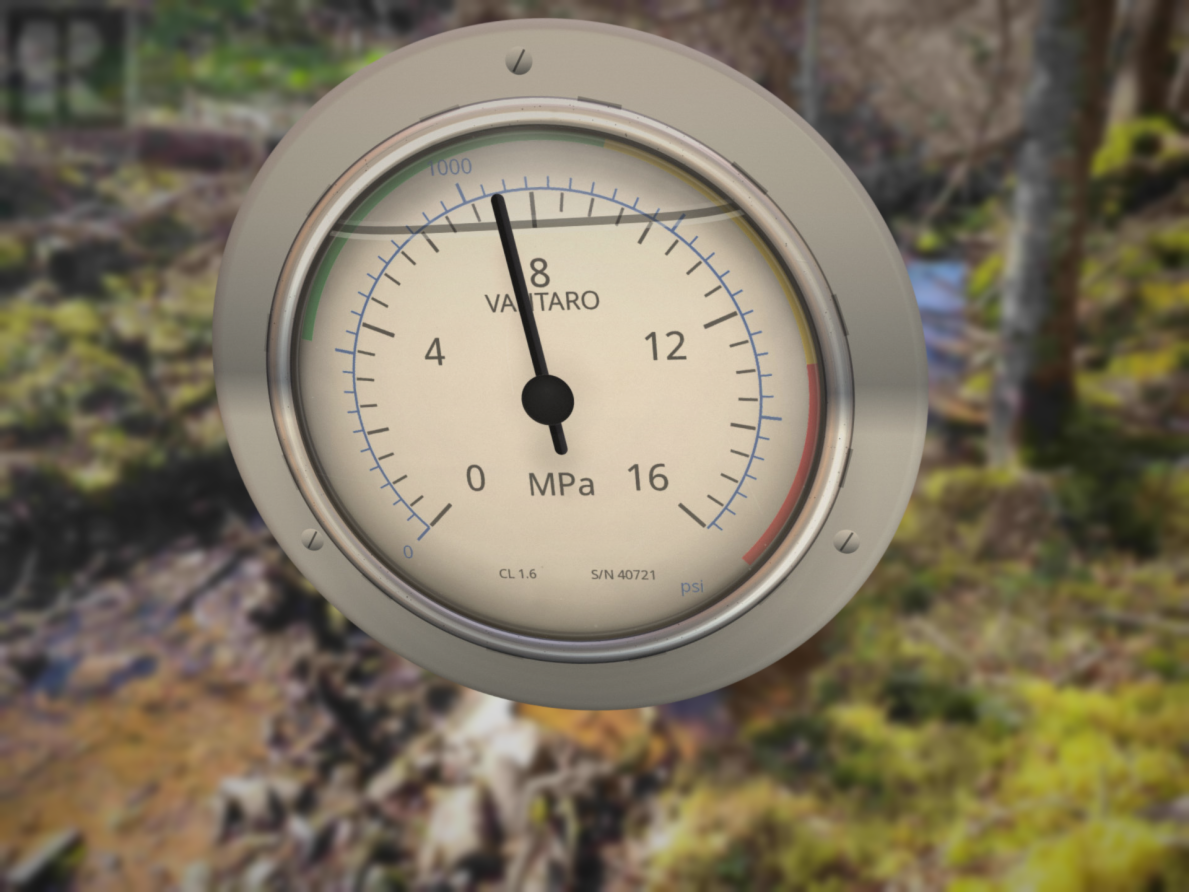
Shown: value=7.5 unit=MPa
